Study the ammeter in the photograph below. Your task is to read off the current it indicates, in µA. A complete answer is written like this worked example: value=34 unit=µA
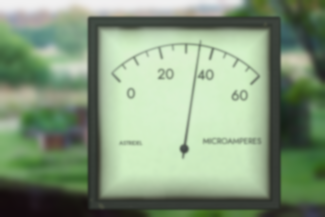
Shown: value=35 unit=µA
